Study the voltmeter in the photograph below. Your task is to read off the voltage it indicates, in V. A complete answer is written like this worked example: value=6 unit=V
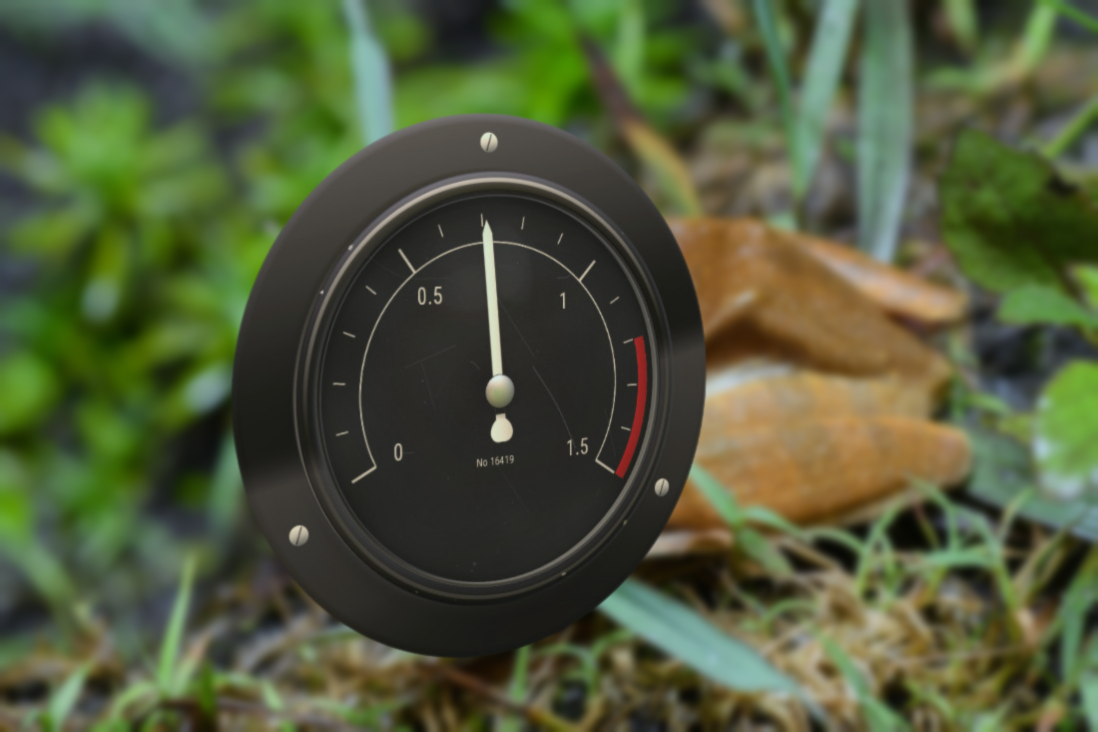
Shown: value=0.7 unit=V
